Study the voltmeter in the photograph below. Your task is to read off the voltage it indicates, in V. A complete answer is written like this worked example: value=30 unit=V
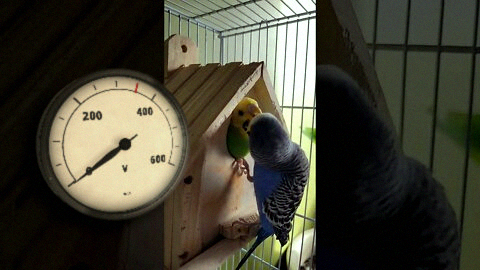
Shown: value=0 unit=V
